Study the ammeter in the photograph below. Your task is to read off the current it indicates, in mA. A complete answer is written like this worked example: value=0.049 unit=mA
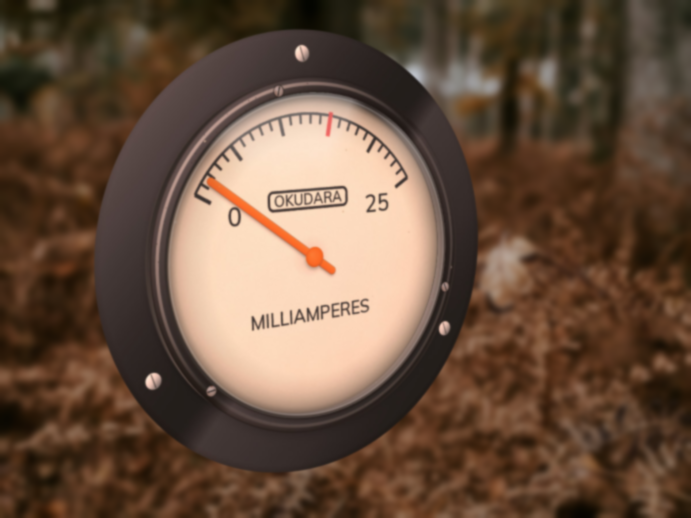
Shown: value=1.5 unit=mA
